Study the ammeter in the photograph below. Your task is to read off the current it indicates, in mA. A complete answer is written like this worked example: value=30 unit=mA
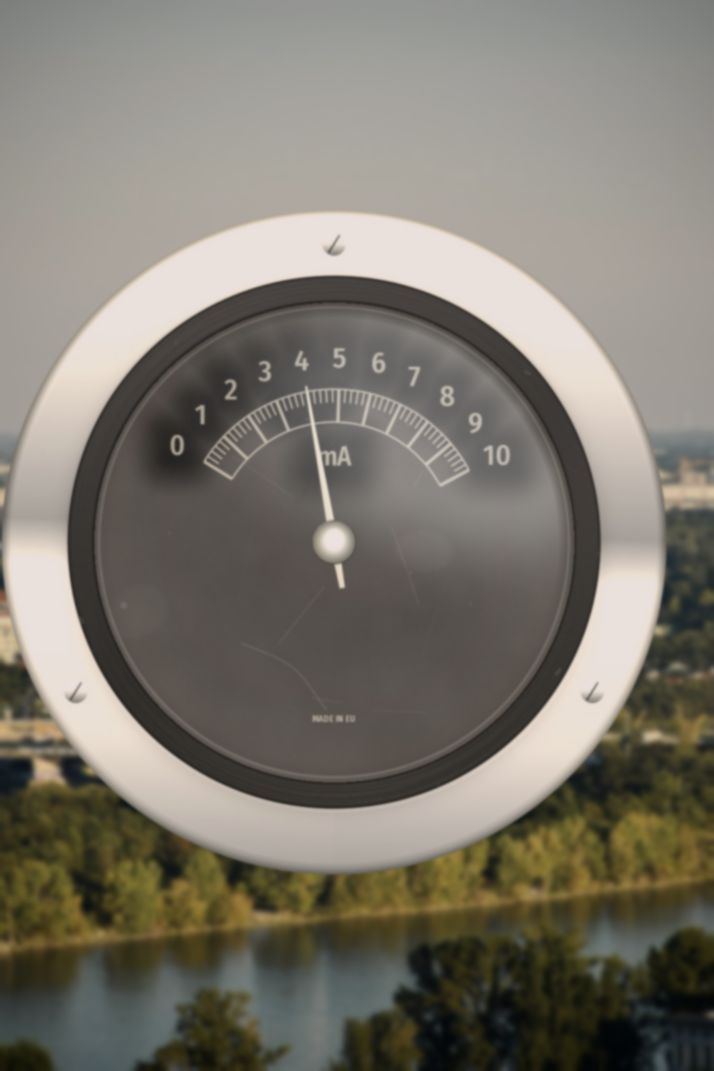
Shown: value=4 unit=mA
